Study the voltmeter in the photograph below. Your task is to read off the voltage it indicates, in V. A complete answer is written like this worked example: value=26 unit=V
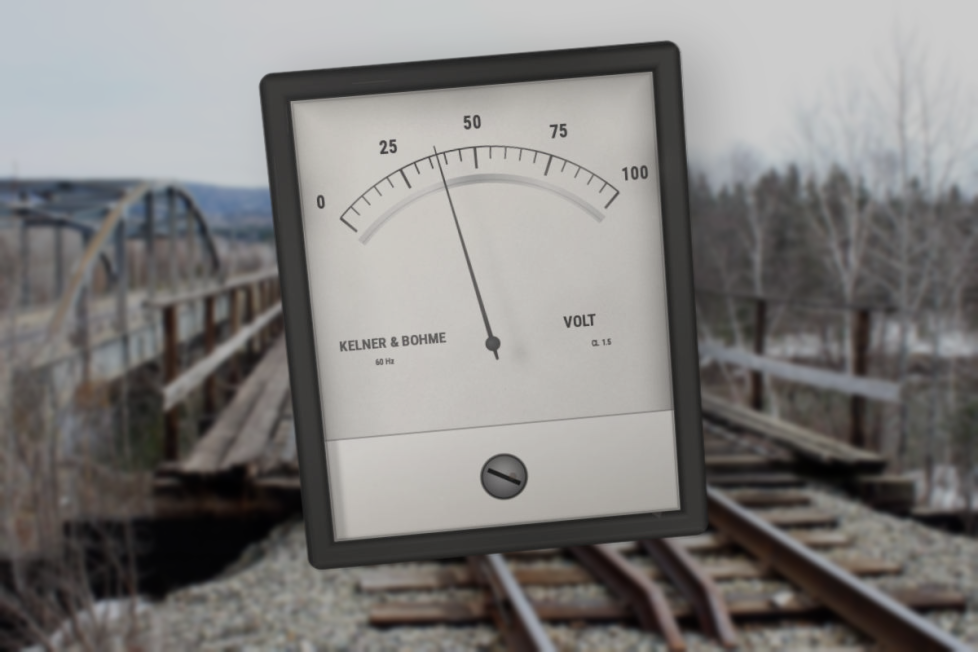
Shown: value=37.5 unit=V
